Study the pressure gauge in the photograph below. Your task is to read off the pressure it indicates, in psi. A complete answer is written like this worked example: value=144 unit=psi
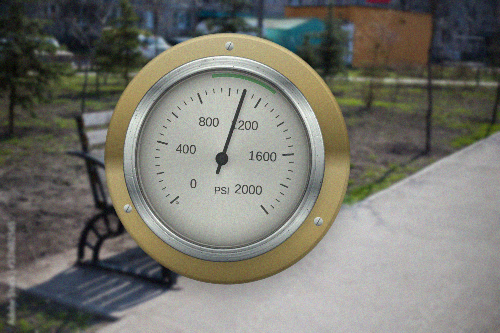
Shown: value=1100 unit=psi
